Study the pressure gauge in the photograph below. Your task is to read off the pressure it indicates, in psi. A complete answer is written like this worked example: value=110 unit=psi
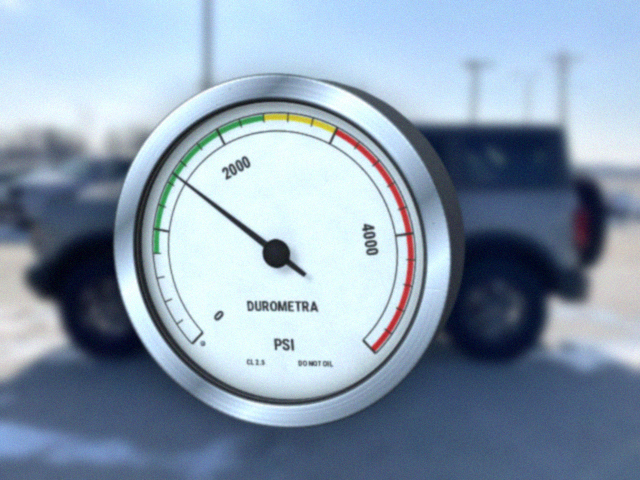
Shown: value=1500 unit=psi
